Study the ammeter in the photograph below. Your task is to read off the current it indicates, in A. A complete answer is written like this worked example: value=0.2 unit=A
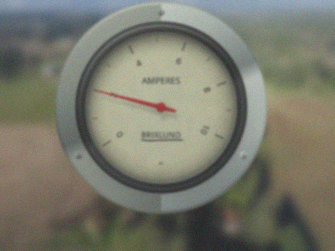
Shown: value=2 unit=A
